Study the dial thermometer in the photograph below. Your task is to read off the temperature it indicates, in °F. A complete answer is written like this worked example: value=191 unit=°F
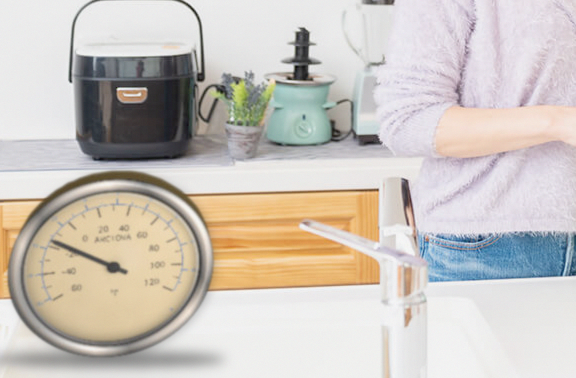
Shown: value=-15 unit=°F
